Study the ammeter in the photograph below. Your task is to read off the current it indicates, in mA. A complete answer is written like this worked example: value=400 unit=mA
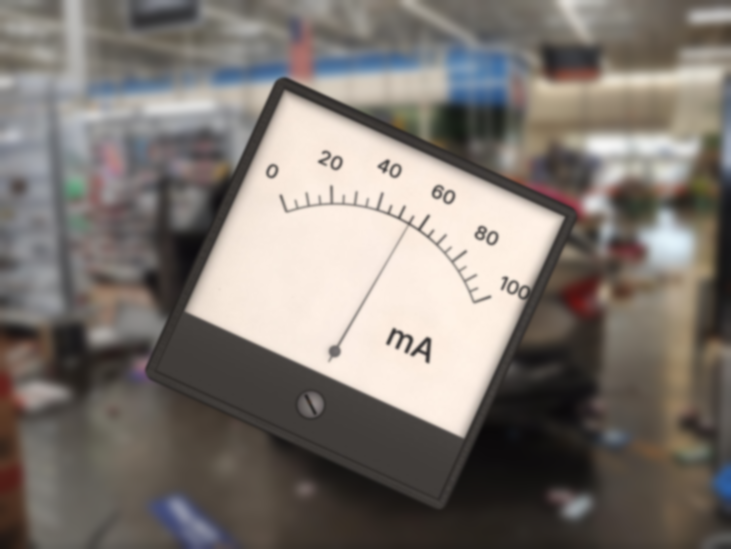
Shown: value=55 unit=mA
